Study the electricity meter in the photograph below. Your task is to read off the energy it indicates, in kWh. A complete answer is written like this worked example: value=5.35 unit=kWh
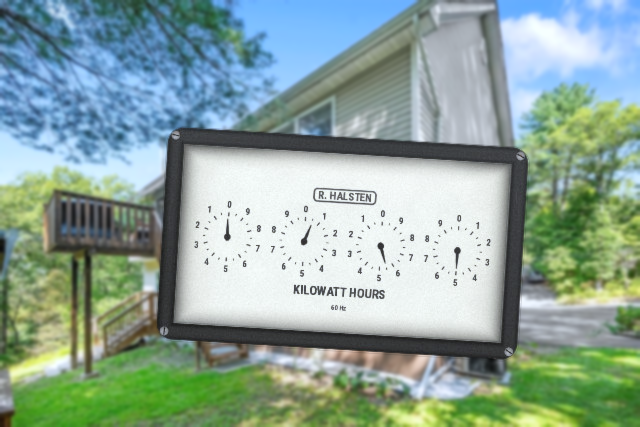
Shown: value=55 unit=kWh
